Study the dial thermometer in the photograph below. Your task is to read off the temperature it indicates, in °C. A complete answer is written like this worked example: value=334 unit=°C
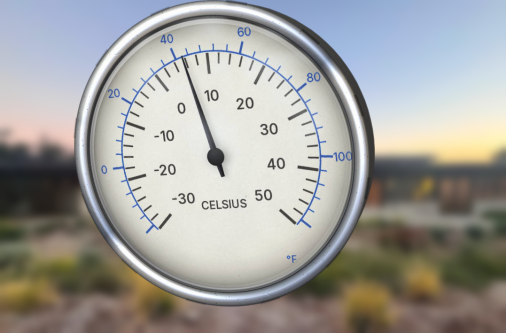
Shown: value=6 unit=°C
